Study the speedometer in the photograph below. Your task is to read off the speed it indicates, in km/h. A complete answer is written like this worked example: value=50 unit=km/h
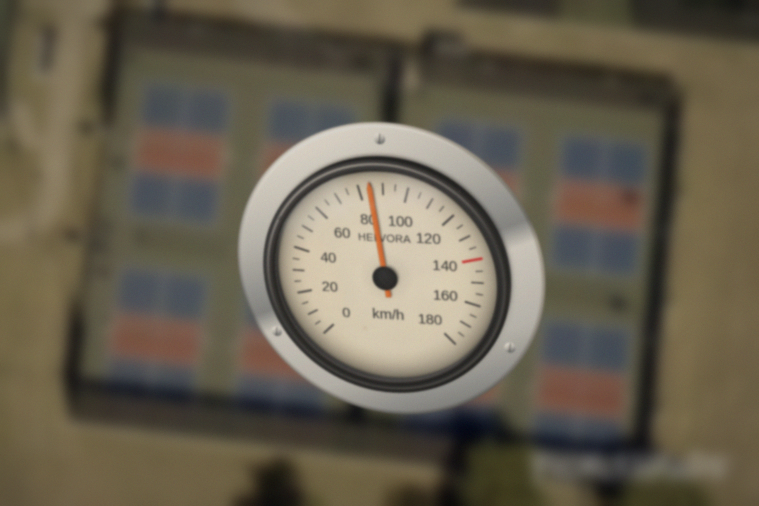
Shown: value=85 unit=km/h
